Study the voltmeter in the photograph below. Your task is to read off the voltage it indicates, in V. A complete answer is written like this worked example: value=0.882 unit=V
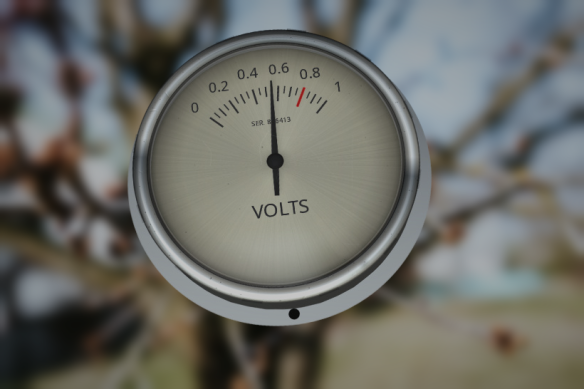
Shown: value=0.55 unit=V
